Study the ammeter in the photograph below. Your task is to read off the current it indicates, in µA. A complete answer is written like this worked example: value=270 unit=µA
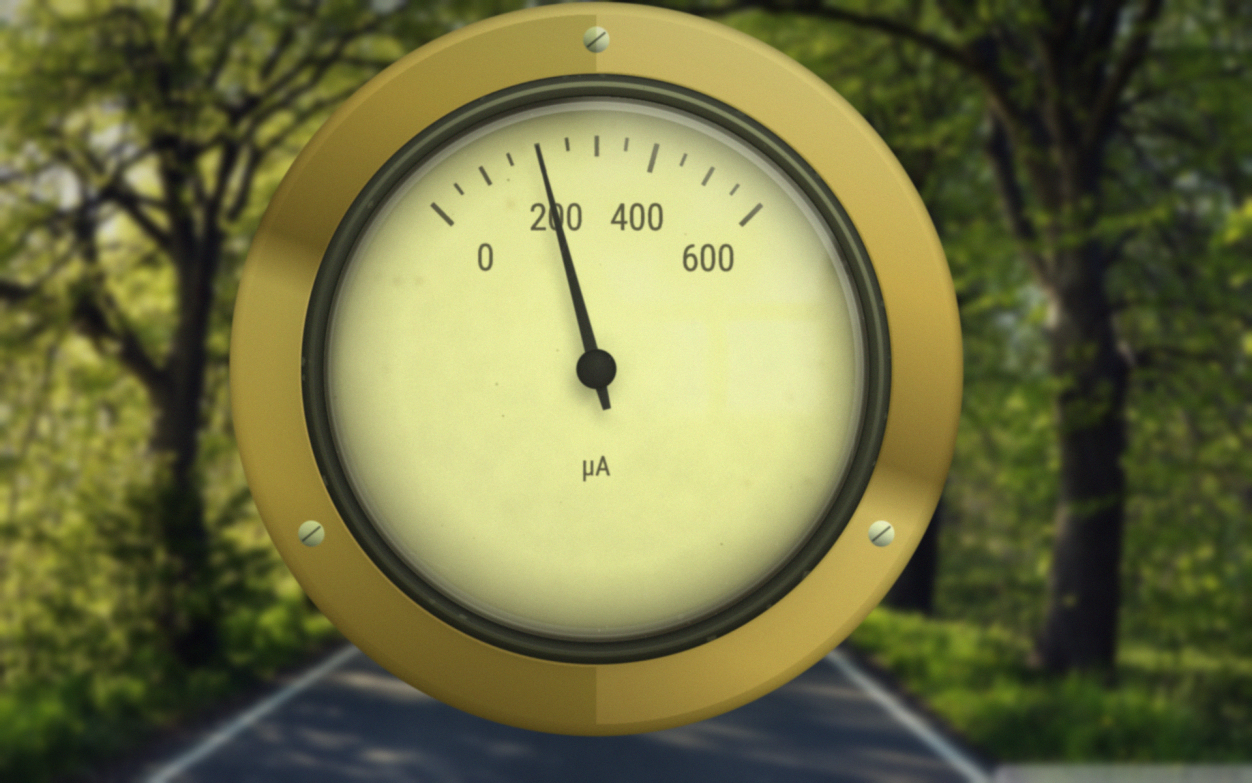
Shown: value=200 unit=µA
